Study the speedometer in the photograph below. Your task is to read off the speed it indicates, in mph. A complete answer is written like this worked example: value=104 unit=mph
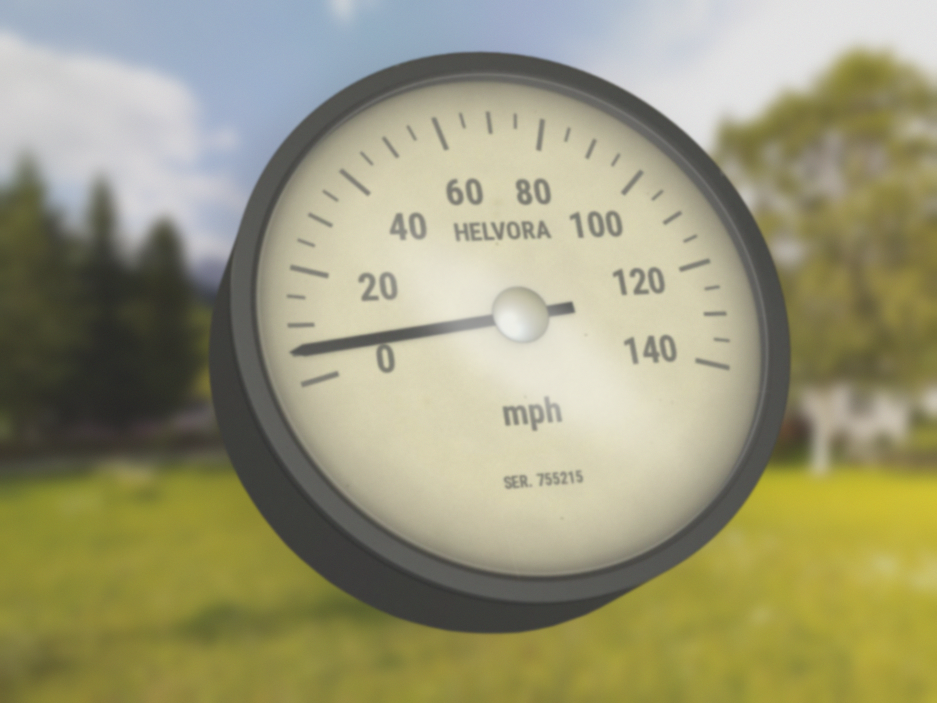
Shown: value=5 unit=mph
